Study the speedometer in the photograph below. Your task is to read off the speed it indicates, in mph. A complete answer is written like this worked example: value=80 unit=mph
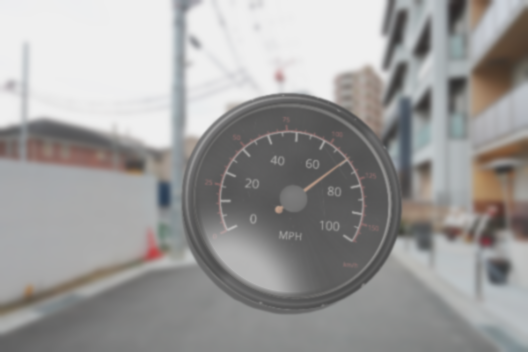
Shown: value=70 unit=mph
